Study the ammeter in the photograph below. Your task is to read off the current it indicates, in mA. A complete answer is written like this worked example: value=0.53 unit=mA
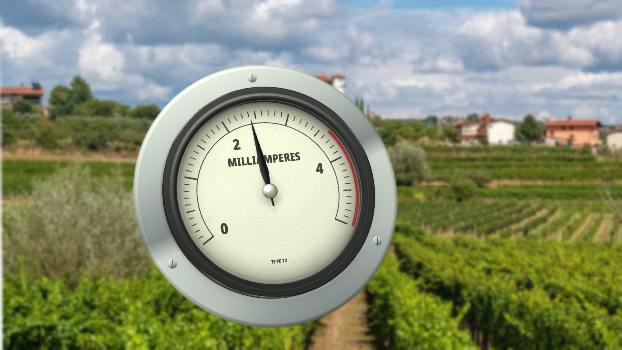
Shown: value=2.4 unit=mA
